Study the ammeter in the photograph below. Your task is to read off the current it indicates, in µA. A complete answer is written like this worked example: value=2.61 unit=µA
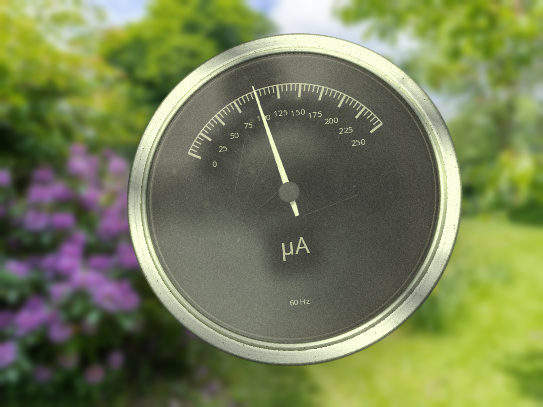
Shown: value=100 unit=µA
